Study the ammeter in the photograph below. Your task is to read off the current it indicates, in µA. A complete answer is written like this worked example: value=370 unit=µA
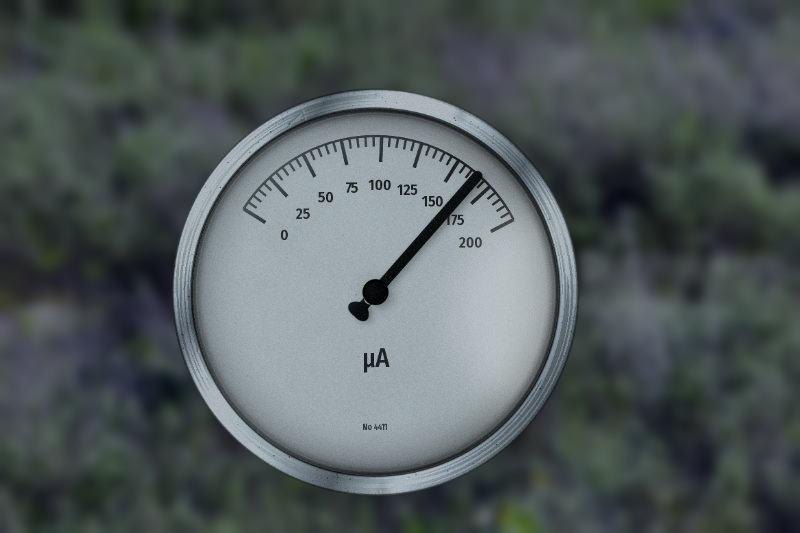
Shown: value=165 unit=µA
